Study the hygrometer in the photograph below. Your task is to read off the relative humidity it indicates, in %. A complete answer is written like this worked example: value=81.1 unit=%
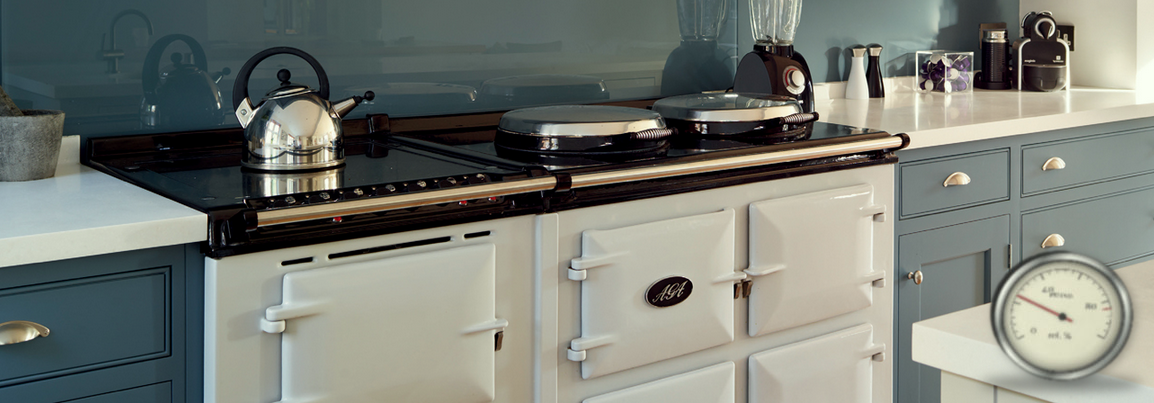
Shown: value=24 unit=%
